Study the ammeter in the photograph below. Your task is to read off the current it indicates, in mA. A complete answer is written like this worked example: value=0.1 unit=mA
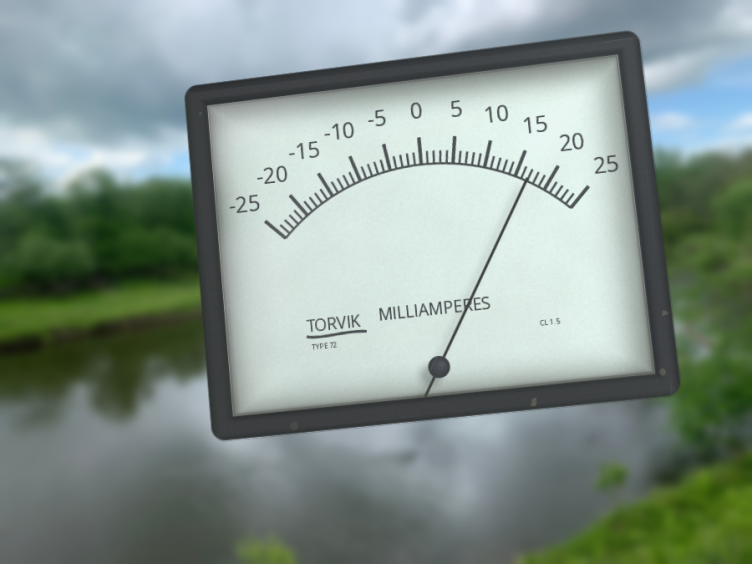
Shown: value=17 unit=mA
